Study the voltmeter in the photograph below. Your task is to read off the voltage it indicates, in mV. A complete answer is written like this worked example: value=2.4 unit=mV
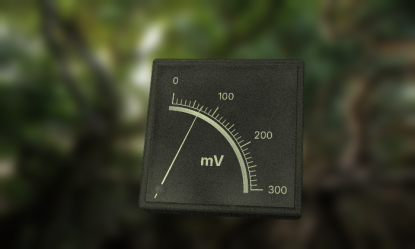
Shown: value=70 unit=mV
